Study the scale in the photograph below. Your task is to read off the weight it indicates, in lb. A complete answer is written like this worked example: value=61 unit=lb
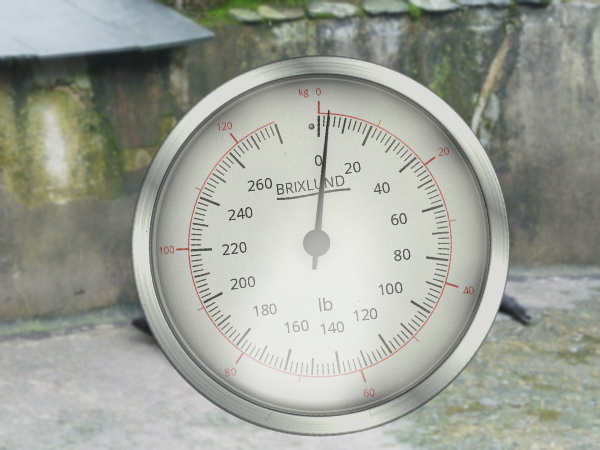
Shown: value=4 unit=lb
